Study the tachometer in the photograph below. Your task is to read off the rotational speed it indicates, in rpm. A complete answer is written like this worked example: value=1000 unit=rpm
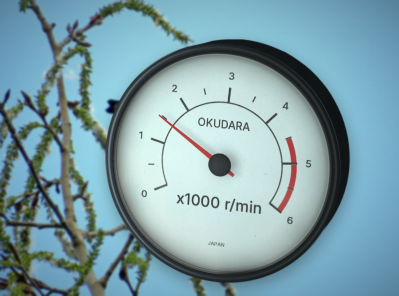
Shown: value=1500 unit=rpm
